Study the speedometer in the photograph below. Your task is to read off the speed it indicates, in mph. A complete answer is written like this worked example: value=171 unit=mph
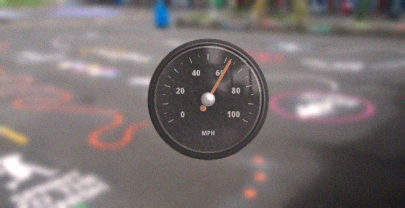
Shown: value=62.5 unit=mph
